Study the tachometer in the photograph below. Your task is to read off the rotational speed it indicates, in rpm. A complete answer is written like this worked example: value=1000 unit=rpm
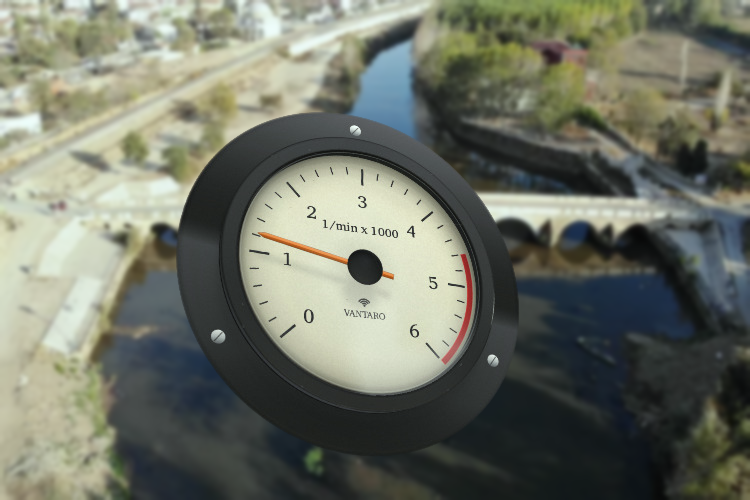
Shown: value=1200 unit=rpm
